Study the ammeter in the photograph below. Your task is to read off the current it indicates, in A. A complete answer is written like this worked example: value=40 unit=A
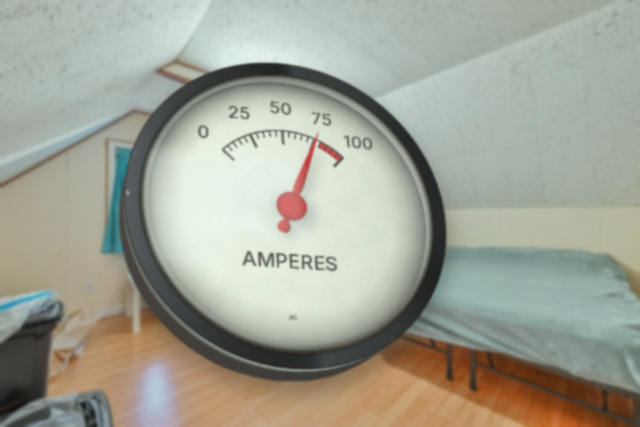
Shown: value=75 unit=A
